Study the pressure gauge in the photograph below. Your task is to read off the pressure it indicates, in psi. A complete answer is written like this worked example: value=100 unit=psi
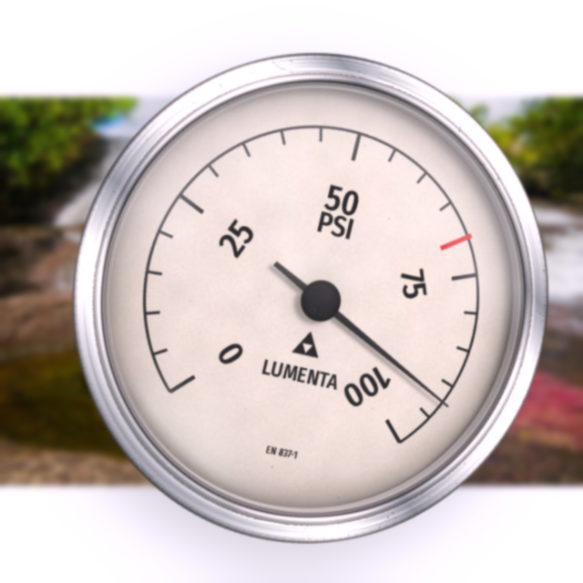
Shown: value=92.5 unit=psi
